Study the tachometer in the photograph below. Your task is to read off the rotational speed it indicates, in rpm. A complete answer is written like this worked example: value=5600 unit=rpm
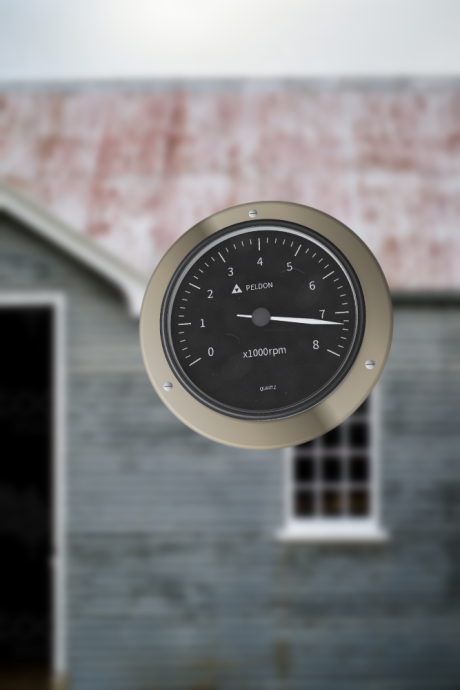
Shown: value=7300 unit=rpm
